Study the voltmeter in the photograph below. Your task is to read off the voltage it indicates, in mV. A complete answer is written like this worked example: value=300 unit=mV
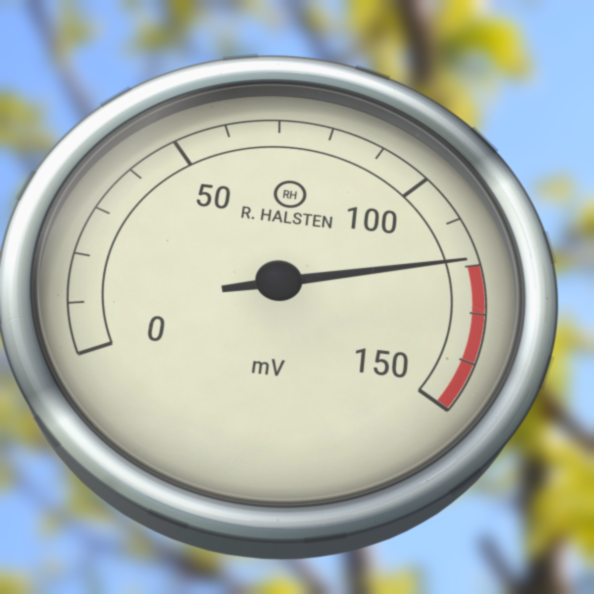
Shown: value=120 unit=mV
